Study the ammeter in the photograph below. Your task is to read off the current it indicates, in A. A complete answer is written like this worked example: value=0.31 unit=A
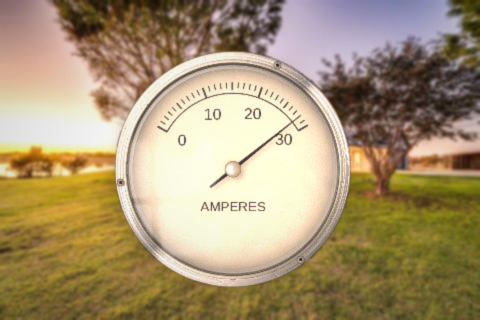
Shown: value=28 unit=A
